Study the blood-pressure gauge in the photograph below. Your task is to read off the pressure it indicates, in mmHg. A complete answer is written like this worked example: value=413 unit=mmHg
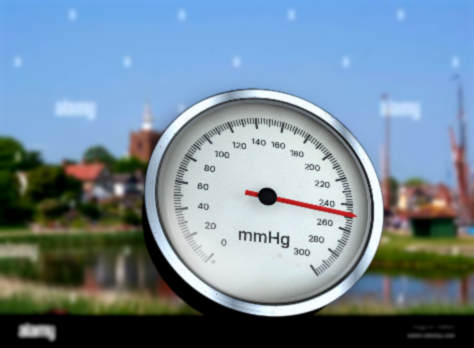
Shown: value=250 unit=mmHg
